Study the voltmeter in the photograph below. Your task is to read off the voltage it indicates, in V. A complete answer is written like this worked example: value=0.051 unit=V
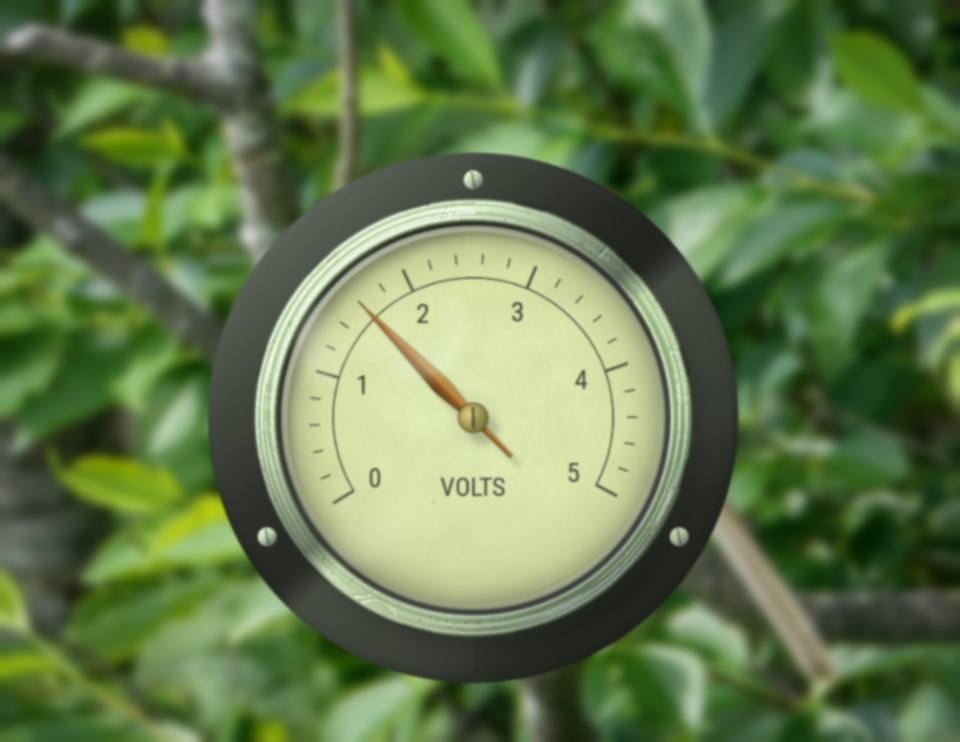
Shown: value=1.6 unit=V
